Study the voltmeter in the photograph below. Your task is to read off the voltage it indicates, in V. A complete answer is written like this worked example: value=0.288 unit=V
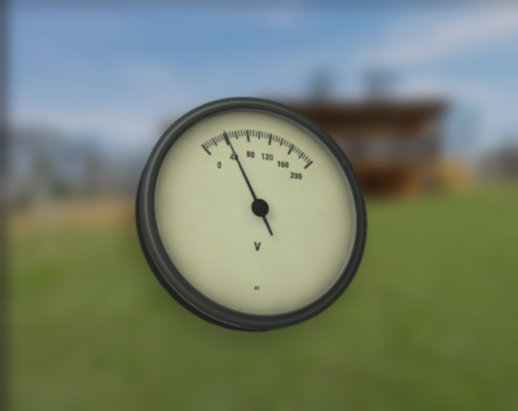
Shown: value=40 unit=V
